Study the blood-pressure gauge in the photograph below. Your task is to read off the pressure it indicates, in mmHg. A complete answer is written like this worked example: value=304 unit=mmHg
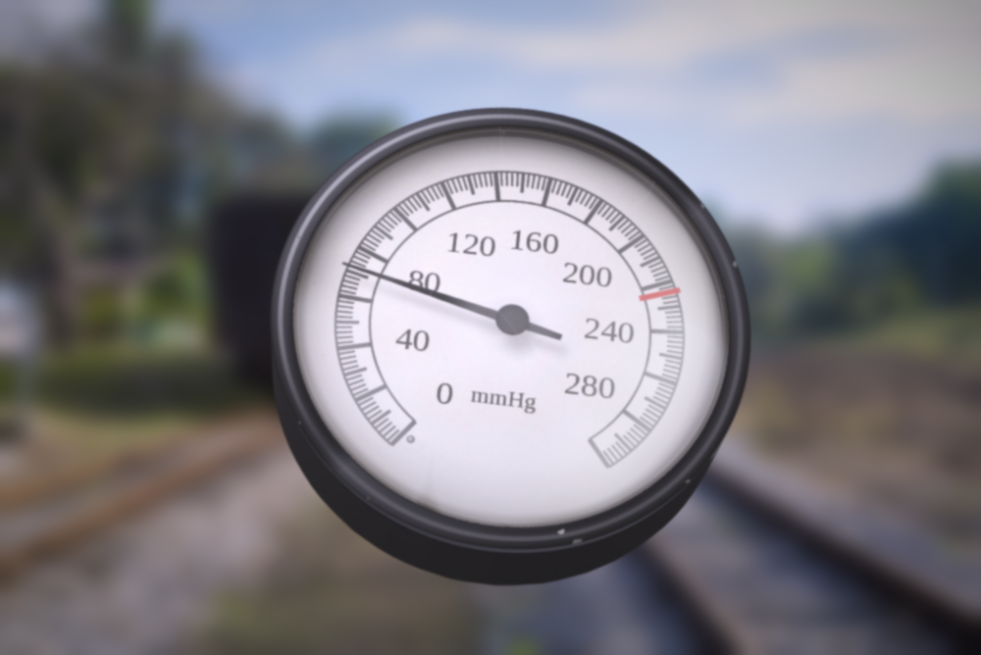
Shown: value=70 unit=mmHg
